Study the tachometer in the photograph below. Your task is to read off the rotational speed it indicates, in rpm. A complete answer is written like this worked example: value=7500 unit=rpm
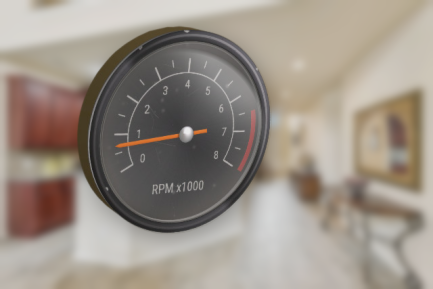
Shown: value=750 unit=rpm
